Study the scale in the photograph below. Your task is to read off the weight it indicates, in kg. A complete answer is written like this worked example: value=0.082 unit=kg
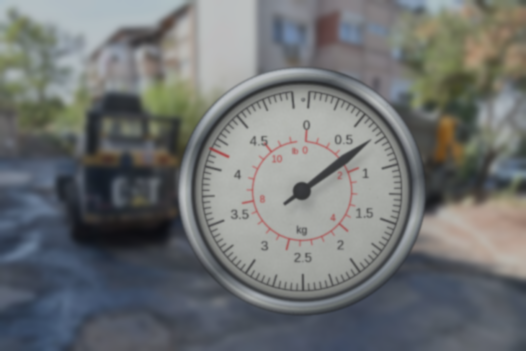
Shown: value=0.7 unit=kg
